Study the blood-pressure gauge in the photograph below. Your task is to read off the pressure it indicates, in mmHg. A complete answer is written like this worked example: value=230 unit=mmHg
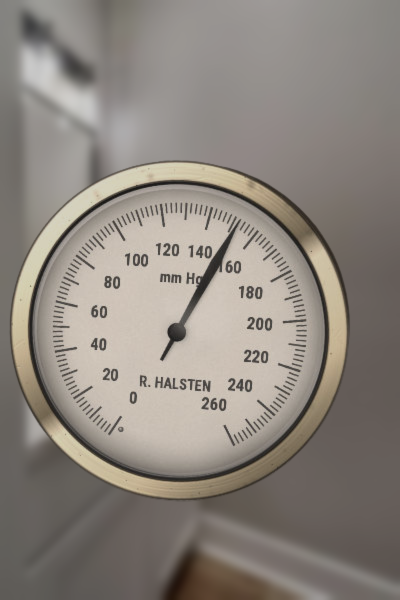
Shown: value=152 unit=mmHg
